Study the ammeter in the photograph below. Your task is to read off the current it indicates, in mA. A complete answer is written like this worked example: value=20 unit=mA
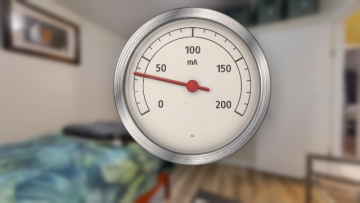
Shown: value=35 unit=mA
